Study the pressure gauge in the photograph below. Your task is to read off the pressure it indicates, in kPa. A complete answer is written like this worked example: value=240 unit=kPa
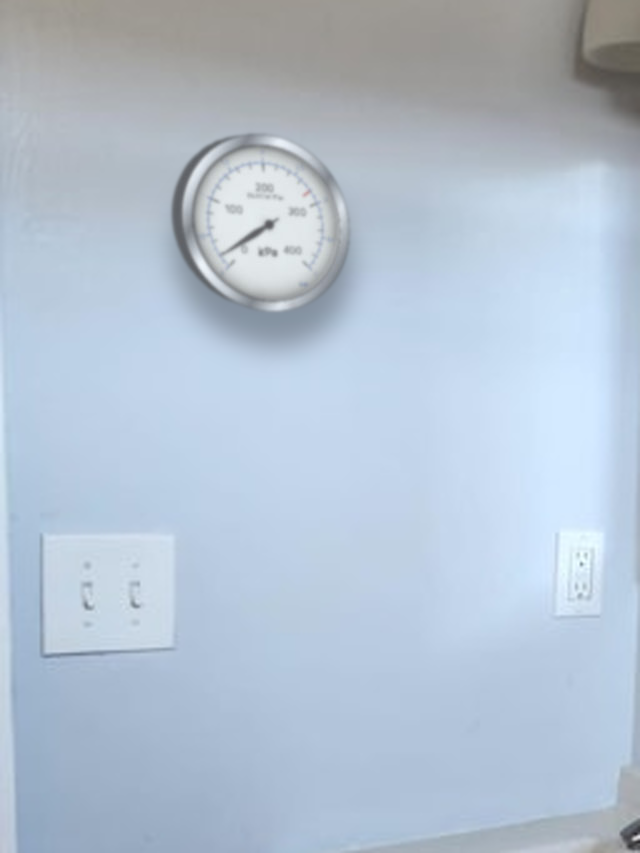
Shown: value=20 unit=kPa
